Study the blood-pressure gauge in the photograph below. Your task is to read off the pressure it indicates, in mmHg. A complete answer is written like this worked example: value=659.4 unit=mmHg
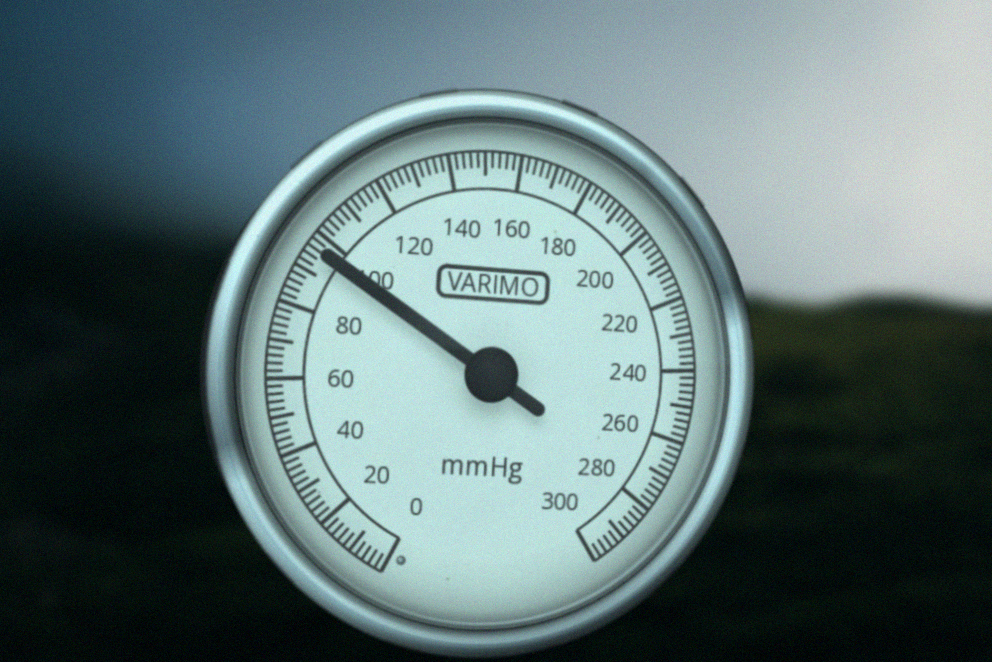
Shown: value=96 unit=mmHg
